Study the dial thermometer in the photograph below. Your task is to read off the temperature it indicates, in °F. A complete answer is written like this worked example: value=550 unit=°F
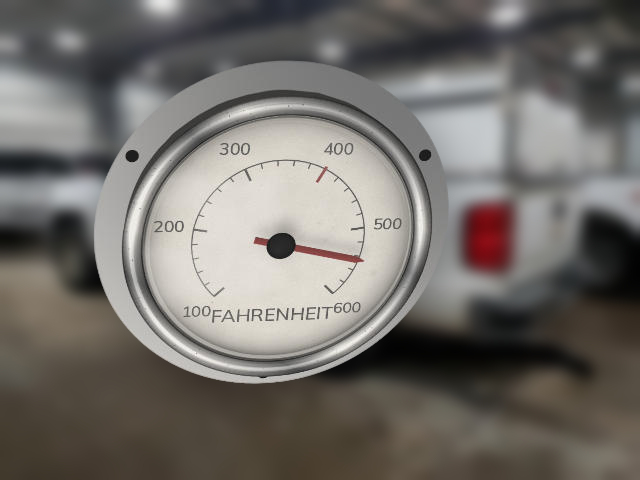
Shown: value=540 unit=°F
